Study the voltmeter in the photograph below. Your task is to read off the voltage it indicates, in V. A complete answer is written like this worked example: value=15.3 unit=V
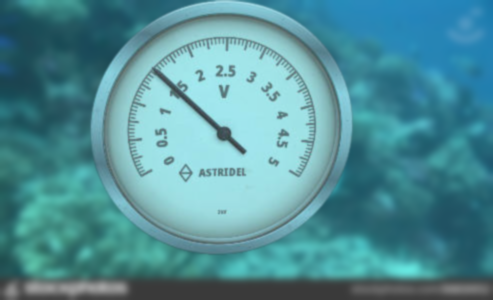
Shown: value=1.5 unit=V
